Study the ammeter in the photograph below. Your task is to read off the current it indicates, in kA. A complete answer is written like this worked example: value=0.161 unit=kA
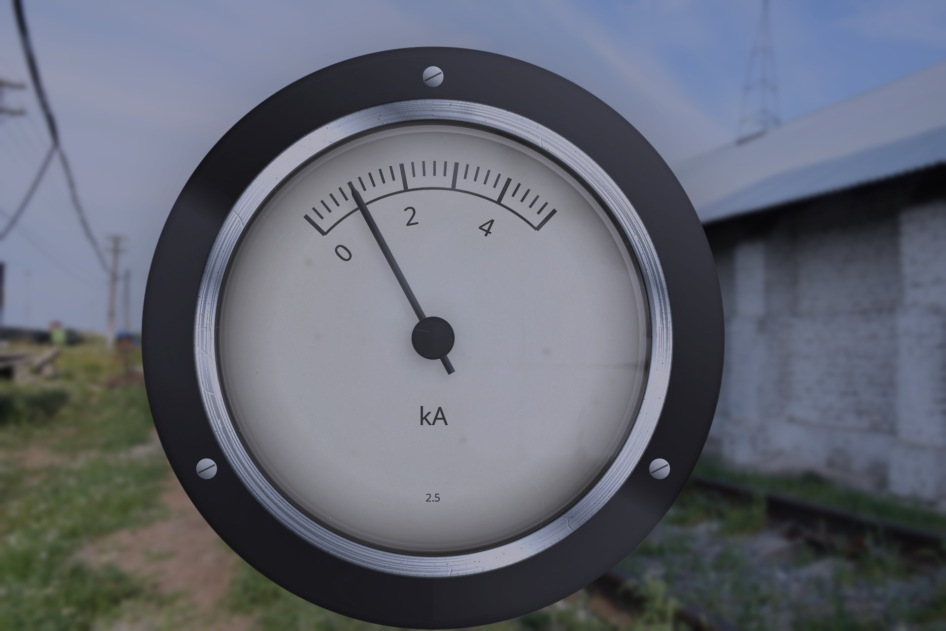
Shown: value=1 unit=kA
